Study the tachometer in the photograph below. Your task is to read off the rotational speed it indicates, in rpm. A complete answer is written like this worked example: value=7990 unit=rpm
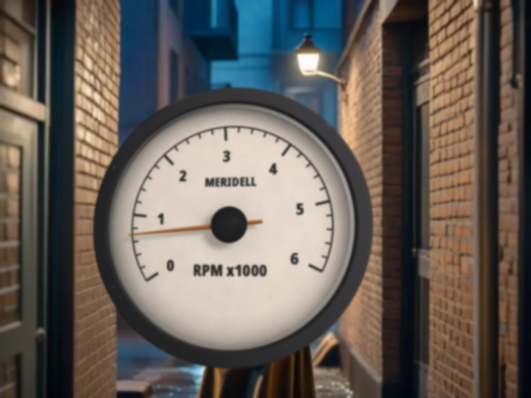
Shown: value=700 unit=rpm
